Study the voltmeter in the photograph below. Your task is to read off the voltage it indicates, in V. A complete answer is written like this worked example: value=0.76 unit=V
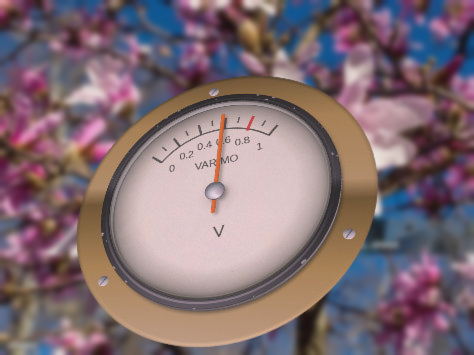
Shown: value=0.6 unit=V
